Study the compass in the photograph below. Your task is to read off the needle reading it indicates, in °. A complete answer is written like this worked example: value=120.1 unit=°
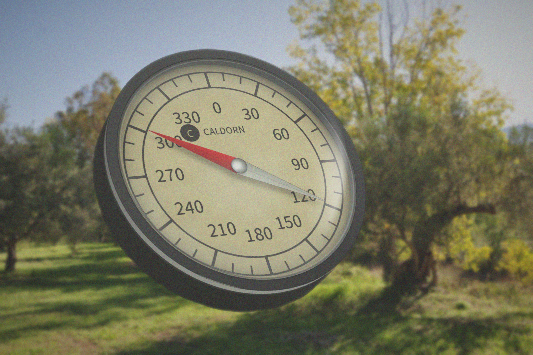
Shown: value=300 unit=°
